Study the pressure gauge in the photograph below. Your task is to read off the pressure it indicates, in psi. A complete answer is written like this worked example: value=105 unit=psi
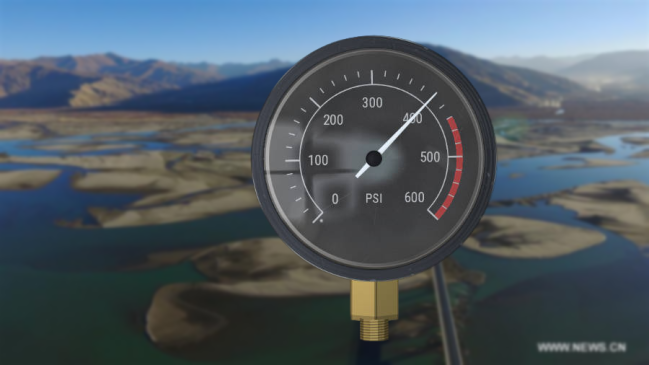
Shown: value=400 unit=psi
